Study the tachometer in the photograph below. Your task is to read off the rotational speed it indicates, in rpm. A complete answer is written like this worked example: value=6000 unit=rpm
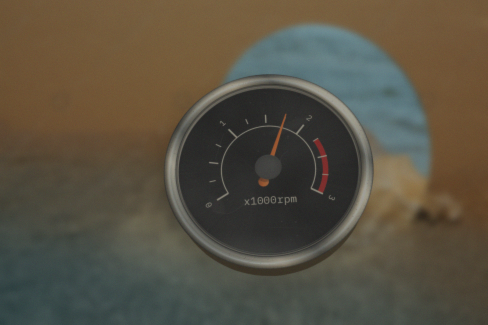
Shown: value=1750 unit=rpm
